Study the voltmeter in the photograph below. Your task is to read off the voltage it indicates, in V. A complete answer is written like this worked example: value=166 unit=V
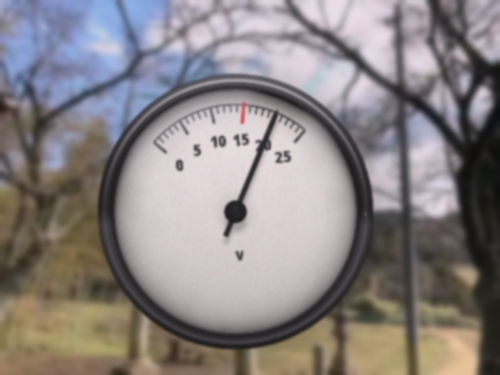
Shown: value=20 unit=V
